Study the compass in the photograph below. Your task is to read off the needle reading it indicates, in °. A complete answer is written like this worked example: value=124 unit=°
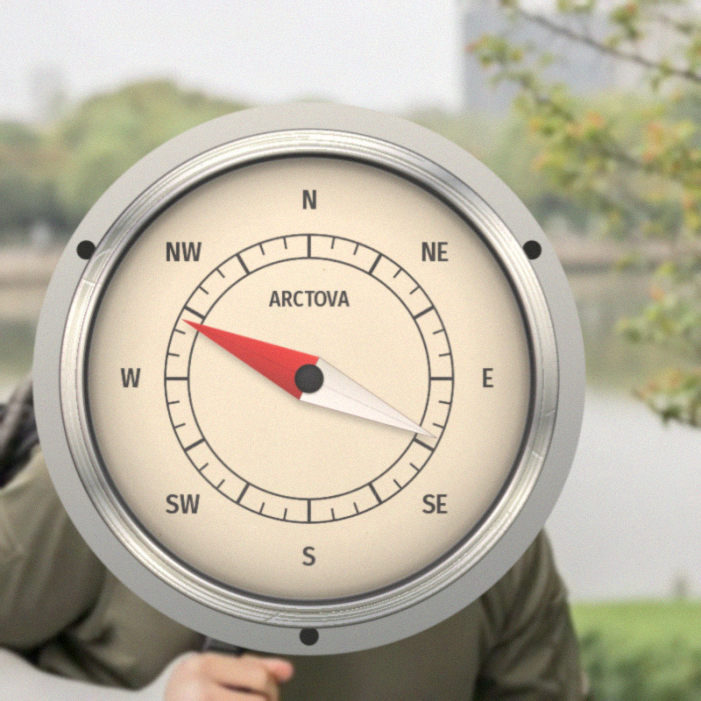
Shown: value=295 unit=°
